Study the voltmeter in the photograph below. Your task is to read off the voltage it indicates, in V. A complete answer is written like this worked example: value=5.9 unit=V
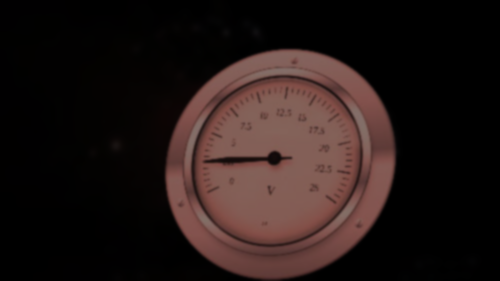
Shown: value=2.5 unit=V
